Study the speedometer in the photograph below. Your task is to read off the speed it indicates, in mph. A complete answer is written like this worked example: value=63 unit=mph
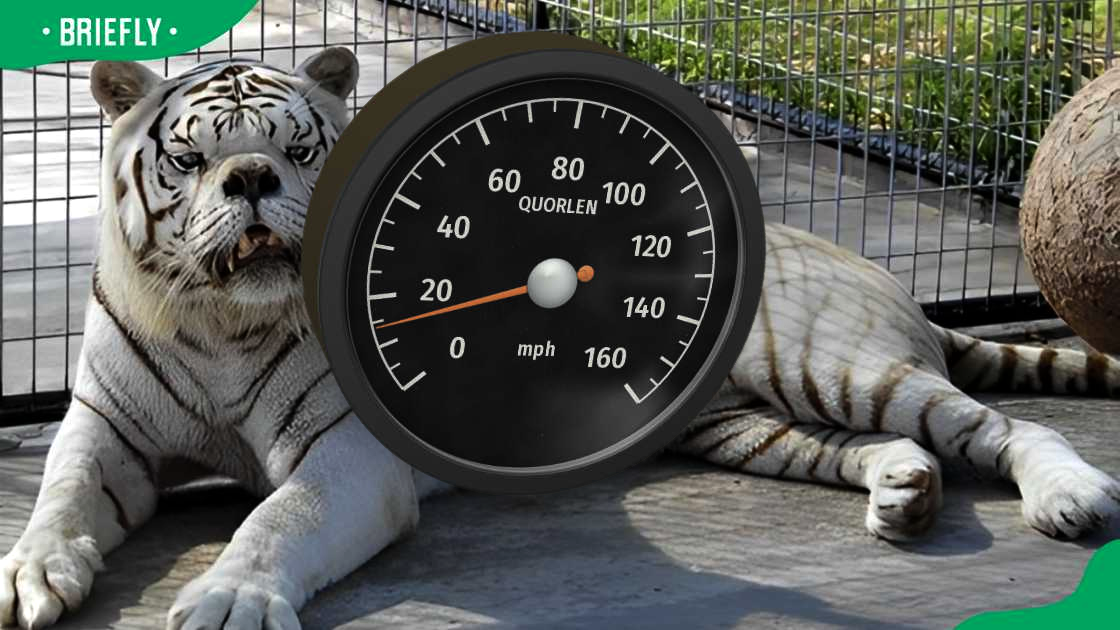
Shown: value=15 unit=mph
